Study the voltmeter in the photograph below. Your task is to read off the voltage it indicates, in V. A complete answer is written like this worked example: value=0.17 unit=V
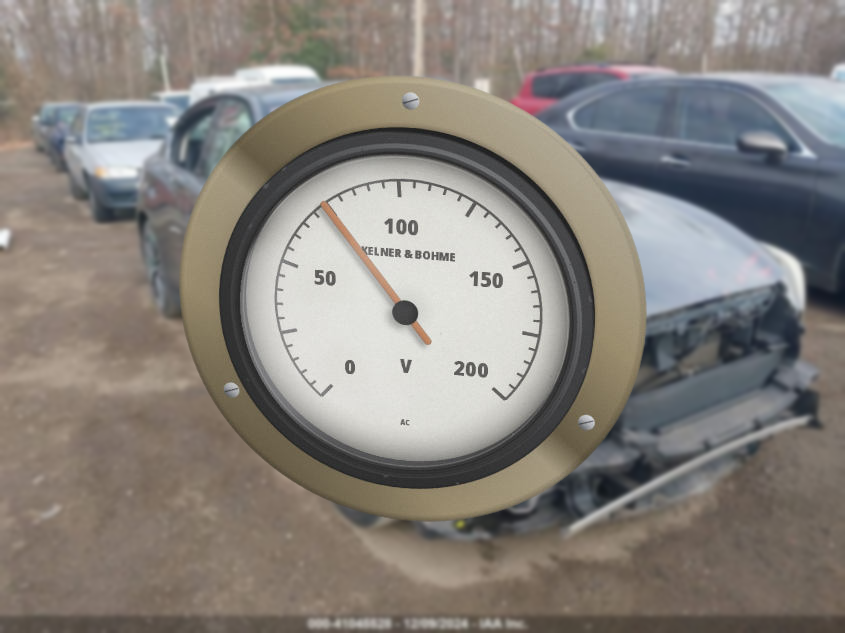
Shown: value=75 unit=V
